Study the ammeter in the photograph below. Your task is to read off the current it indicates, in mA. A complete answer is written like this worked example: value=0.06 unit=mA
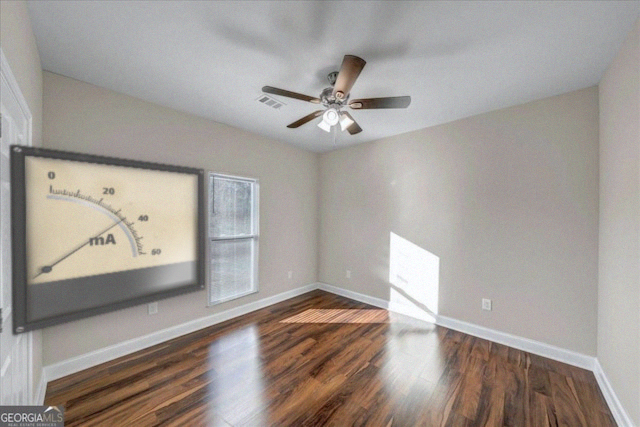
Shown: value=35 unit=mA
